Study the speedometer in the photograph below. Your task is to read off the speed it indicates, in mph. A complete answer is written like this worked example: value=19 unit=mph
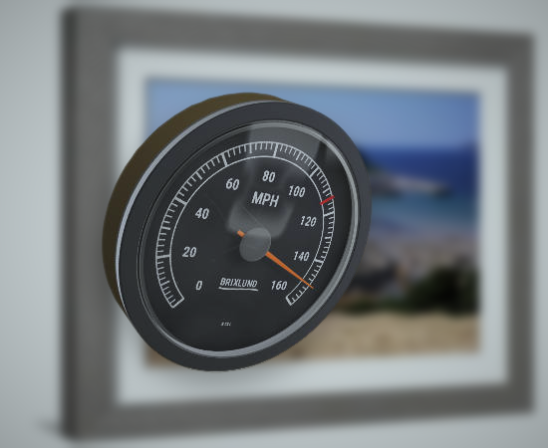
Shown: value=150 unit=mph
